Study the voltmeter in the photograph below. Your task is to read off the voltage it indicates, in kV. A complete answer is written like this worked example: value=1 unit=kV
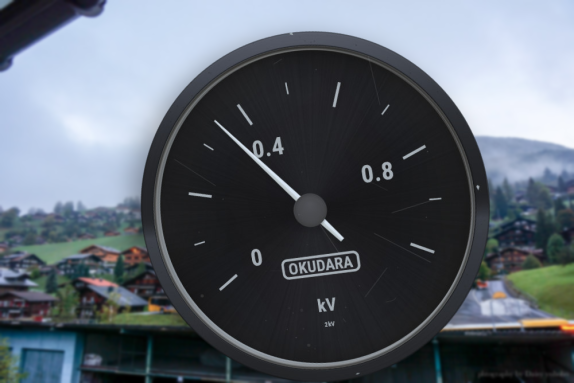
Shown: value=0.35 unit=kV
